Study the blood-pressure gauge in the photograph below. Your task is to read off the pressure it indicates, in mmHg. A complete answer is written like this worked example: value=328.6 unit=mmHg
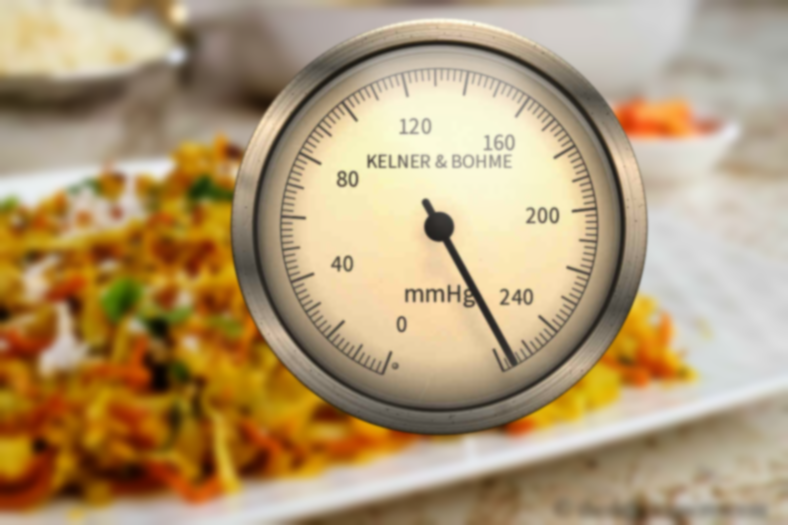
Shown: value=256 unit=mmHg
